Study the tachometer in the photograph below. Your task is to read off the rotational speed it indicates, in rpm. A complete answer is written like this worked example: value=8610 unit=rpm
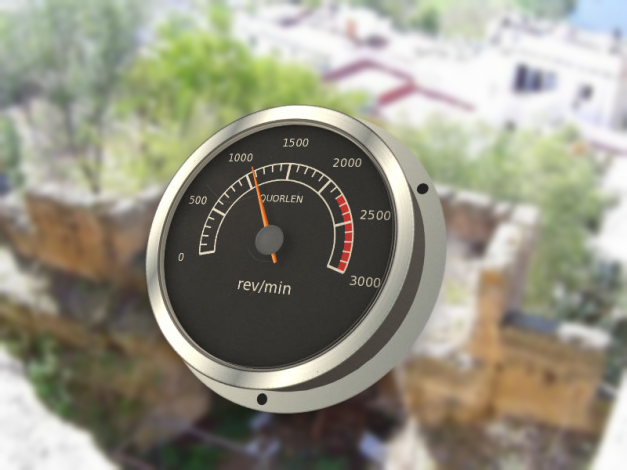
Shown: value=1100 unit=rpm
